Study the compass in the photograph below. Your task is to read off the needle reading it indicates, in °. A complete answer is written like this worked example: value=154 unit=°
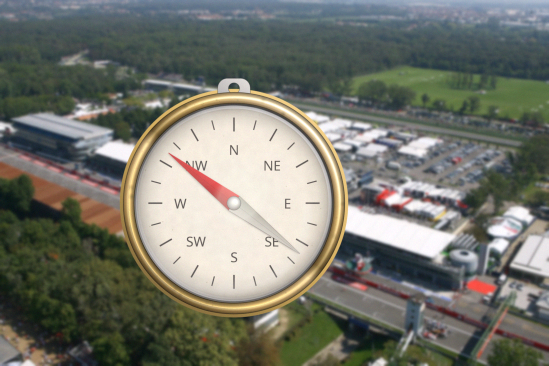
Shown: value=307.5 unit=°
